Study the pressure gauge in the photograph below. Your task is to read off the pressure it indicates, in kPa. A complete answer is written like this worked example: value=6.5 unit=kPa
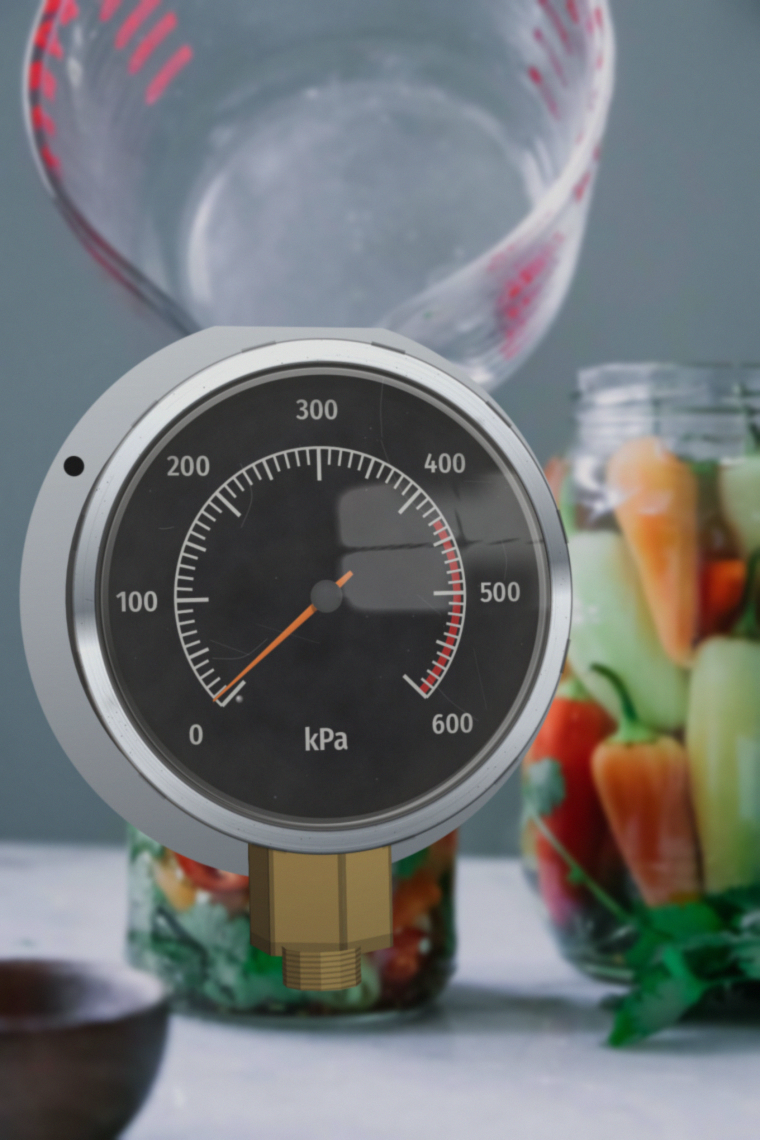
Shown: value=10 unit=kPa
